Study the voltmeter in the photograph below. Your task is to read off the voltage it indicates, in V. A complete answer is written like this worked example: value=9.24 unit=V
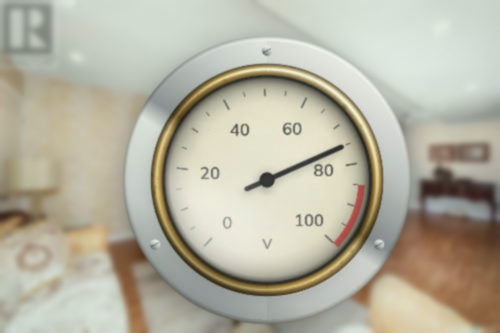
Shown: value=75 unit=V
